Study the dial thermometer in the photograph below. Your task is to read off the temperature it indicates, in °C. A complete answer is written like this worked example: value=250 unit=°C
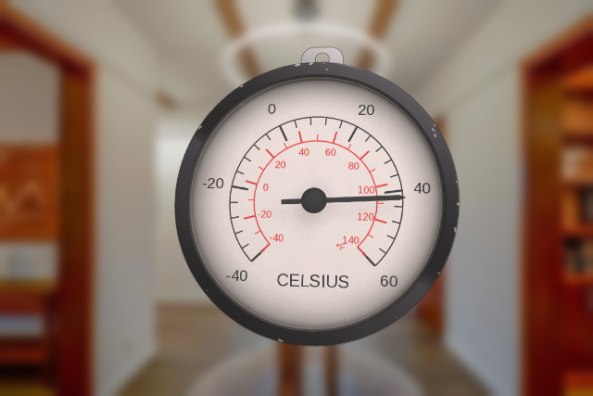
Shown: value=42 unit=°C
